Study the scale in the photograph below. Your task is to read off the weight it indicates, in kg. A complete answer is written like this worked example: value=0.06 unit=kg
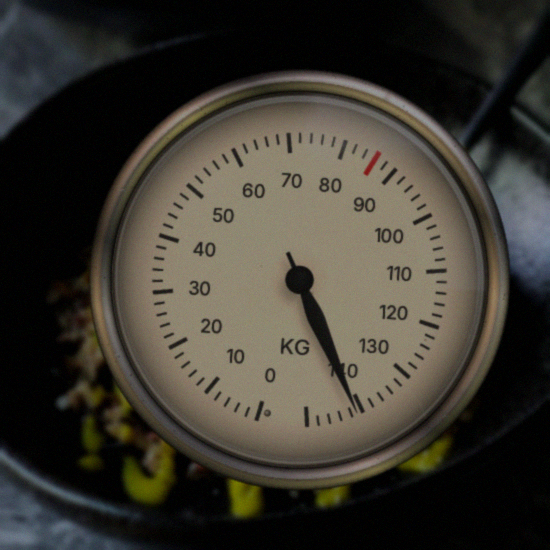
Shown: value=141 unit=kg
